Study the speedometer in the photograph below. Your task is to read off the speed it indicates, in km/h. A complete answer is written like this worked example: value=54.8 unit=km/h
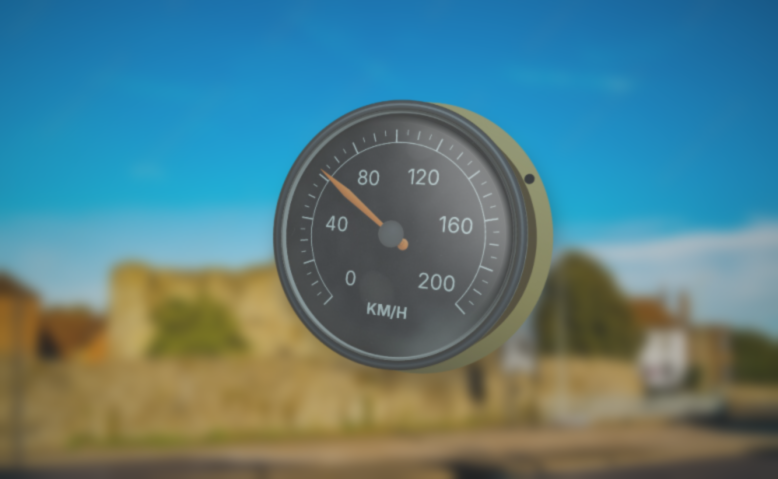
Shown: value=62.5 unit=km/h
